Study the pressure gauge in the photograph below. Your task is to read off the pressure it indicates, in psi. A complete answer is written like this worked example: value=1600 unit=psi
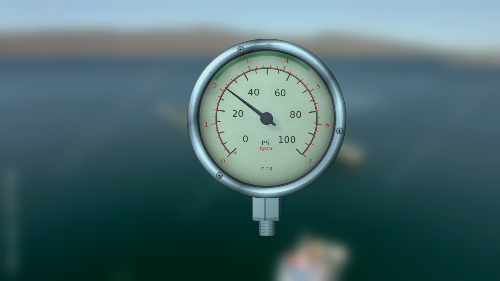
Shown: value=30 unit=psi
